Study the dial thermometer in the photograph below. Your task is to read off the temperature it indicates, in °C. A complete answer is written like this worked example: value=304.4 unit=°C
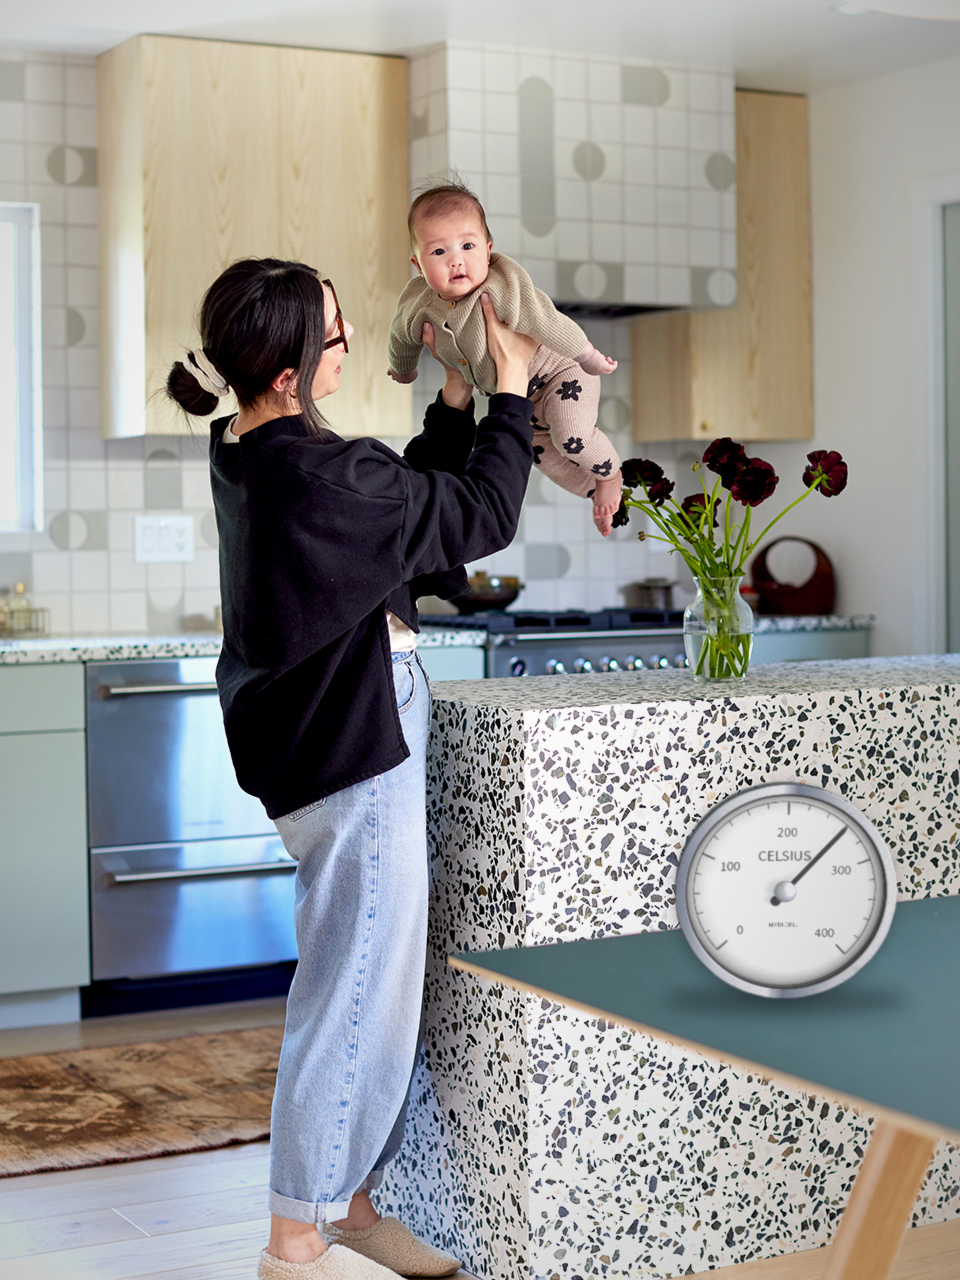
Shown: value=260 unit=°C
